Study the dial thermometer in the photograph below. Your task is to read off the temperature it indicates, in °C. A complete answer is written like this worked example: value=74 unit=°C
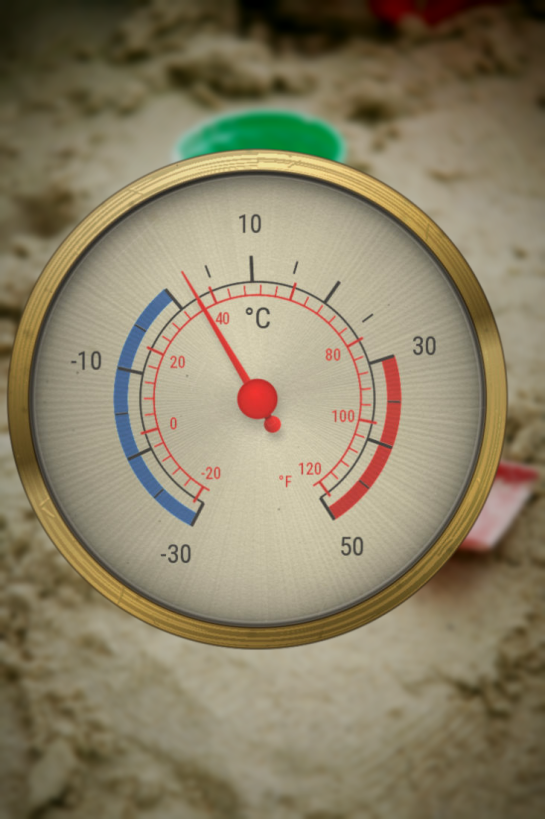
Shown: value=2.5 unit=°C
